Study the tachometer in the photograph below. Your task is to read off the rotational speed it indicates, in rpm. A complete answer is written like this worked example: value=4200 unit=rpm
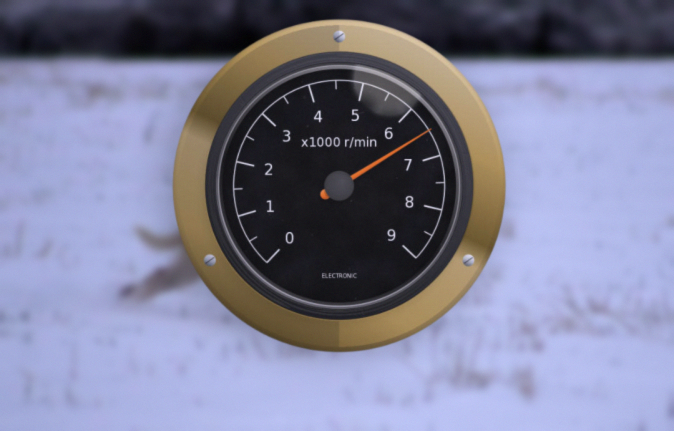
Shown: value=6500 unit=rpm
